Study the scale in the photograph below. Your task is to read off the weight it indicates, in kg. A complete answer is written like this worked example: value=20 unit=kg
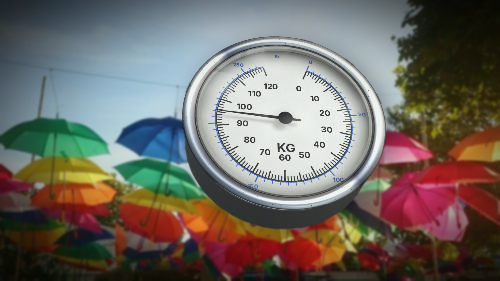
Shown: value=95 unit=kg
